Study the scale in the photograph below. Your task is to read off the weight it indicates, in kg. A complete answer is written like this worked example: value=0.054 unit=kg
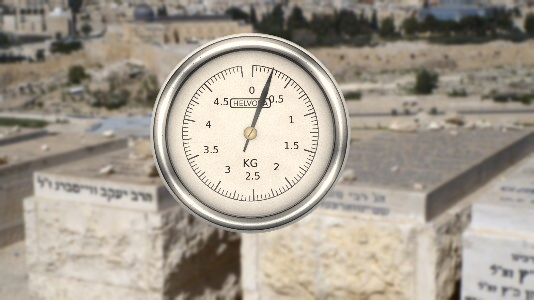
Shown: value=0.25 unit=kg
